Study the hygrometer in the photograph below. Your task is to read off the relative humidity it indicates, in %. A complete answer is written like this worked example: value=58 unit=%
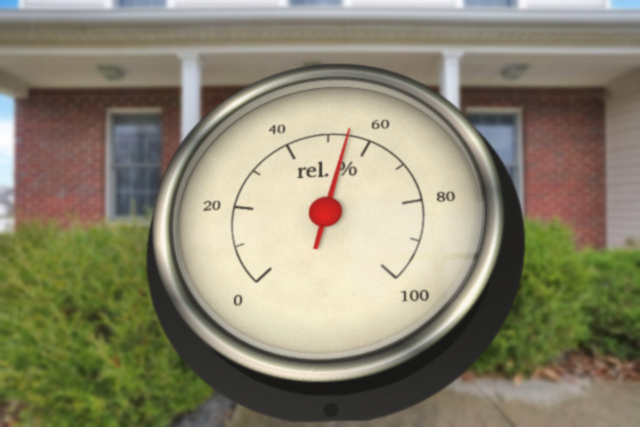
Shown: value=55 unit=%
